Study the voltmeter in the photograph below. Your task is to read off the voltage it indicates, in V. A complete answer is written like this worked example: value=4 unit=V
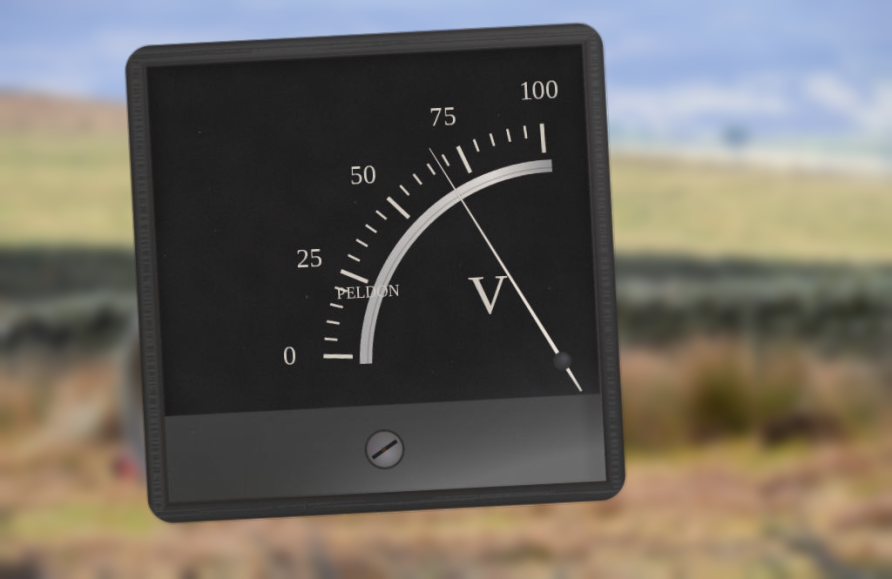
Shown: value=67.5 unit=V
